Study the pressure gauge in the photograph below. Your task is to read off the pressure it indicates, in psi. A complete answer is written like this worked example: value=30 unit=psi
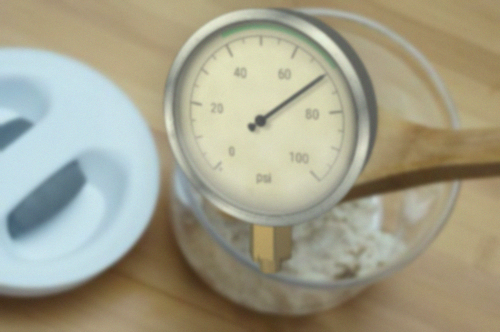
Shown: value=70 unit=psi
